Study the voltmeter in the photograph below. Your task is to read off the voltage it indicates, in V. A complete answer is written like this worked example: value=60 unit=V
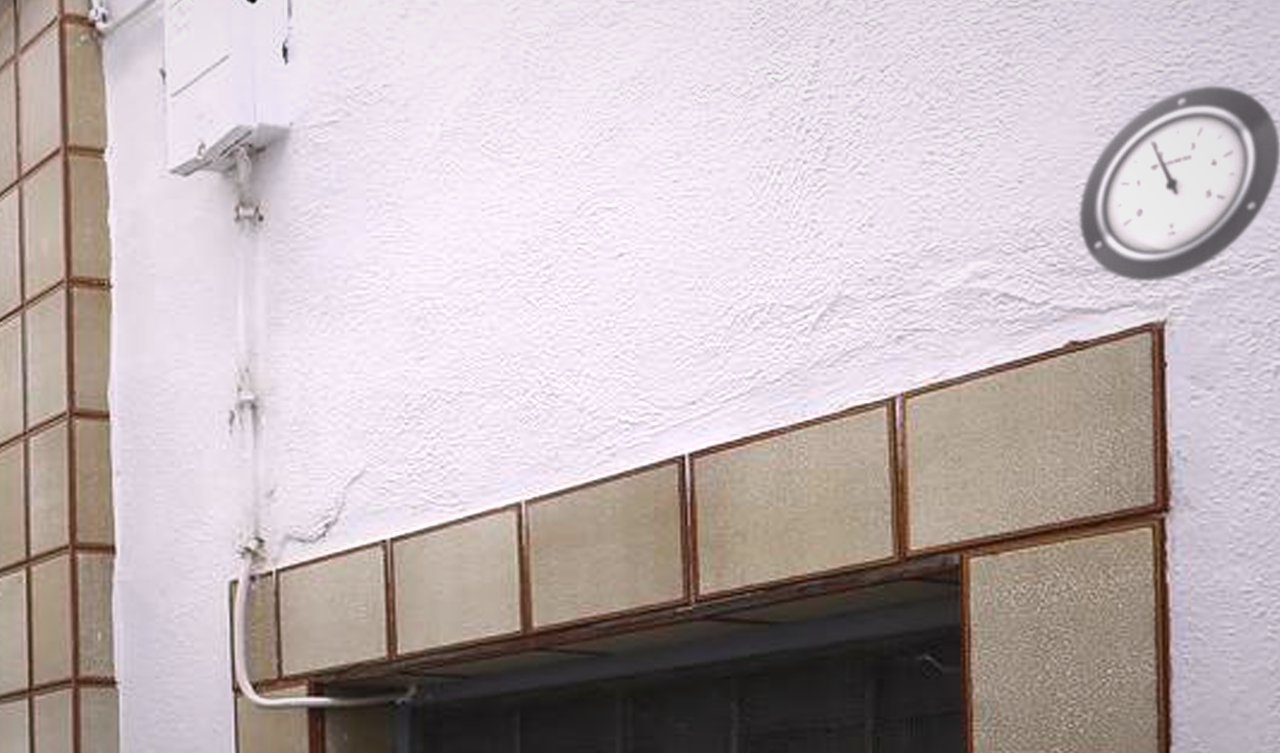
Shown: value=2 unit=V
